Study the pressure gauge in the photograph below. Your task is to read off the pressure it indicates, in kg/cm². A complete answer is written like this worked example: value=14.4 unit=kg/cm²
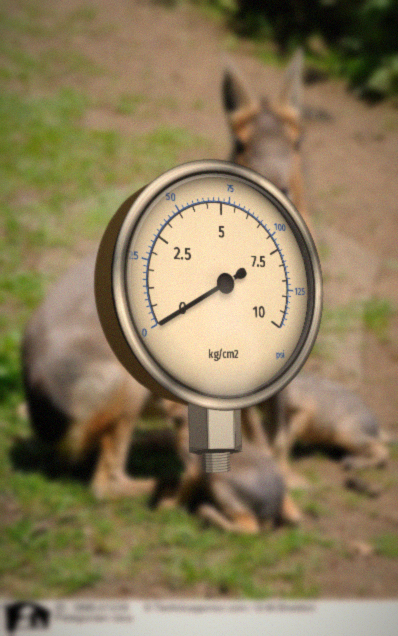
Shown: value=0 unit=kg/cm²
